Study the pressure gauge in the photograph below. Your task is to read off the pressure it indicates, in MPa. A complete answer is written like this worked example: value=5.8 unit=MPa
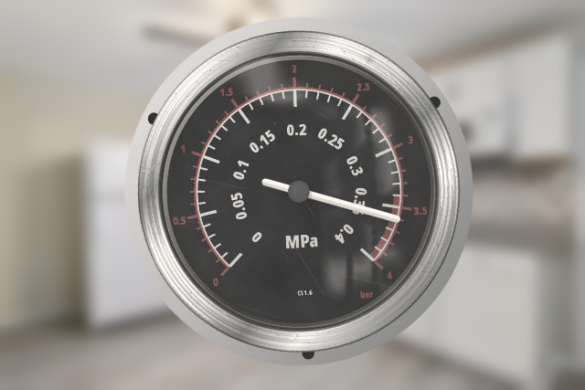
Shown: value=0.36 unit=MPa
